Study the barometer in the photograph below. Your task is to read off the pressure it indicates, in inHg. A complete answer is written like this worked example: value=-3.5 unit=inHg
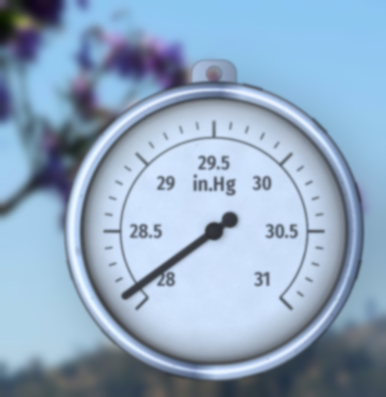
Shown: value=28.1 unit=inHg
